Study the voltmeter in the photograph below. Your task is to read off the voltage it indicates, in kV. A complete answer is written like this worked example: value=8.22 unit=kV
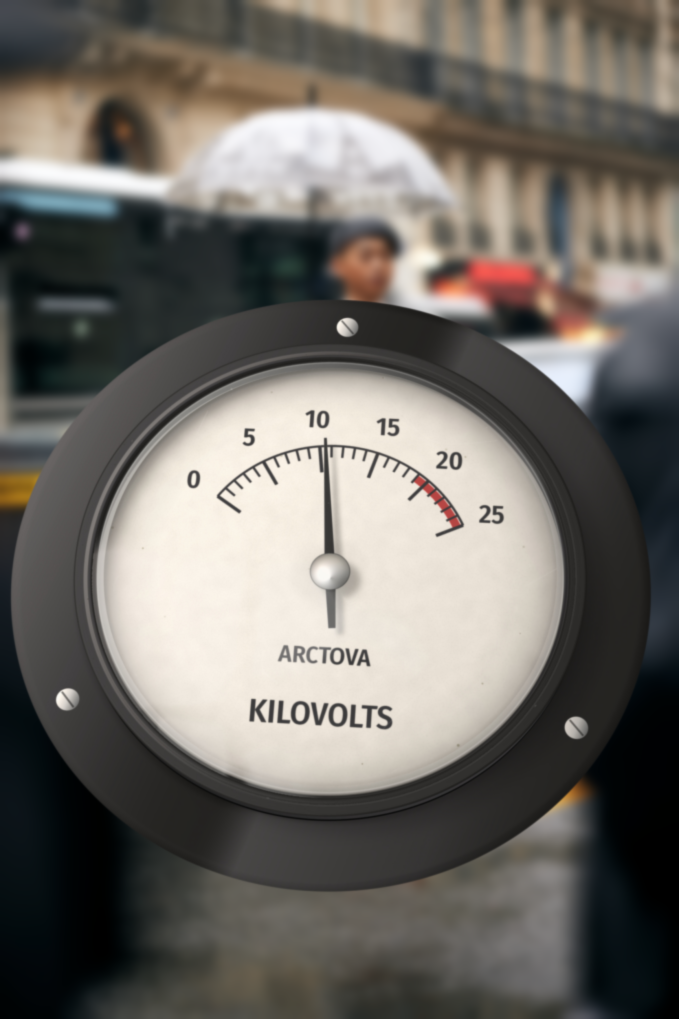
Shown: value=10.5 unit=kV
